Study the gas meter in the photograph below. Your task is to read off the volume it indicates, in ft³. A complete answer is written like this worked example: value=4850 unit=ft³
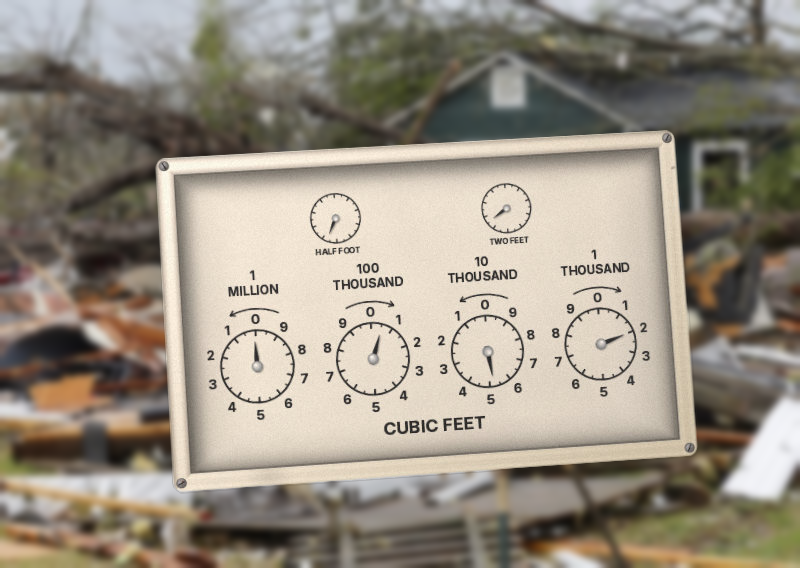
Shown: value=5200 unit=ft³
